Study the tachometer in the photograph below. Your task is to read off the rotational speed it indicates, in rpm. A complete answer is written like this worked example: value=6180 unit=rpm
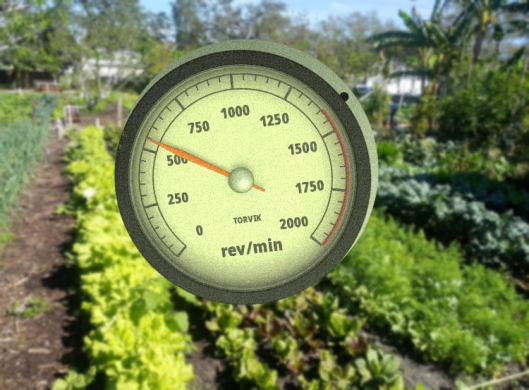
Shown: value=550 unit=rpm
